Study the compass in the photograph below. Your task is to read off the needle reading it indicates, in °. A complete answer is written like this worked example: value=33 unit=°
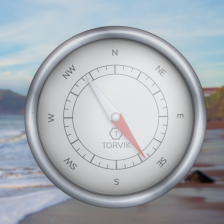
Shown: value=145 unit=°
